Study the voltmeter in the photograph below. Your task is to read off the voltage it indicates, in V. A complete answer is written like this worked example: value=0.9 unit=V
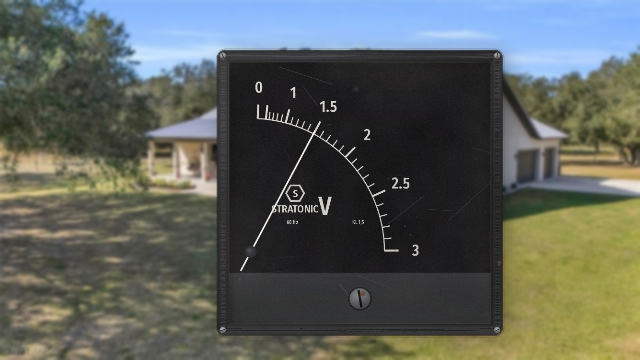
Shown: value=1.5 unit=V
